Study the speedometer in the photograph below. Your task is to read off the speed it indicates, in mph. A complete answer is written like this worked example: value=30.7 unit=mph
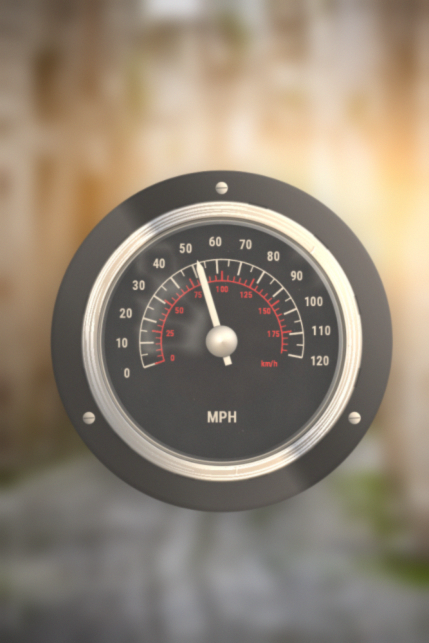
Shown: value=52.5 unit=mph
